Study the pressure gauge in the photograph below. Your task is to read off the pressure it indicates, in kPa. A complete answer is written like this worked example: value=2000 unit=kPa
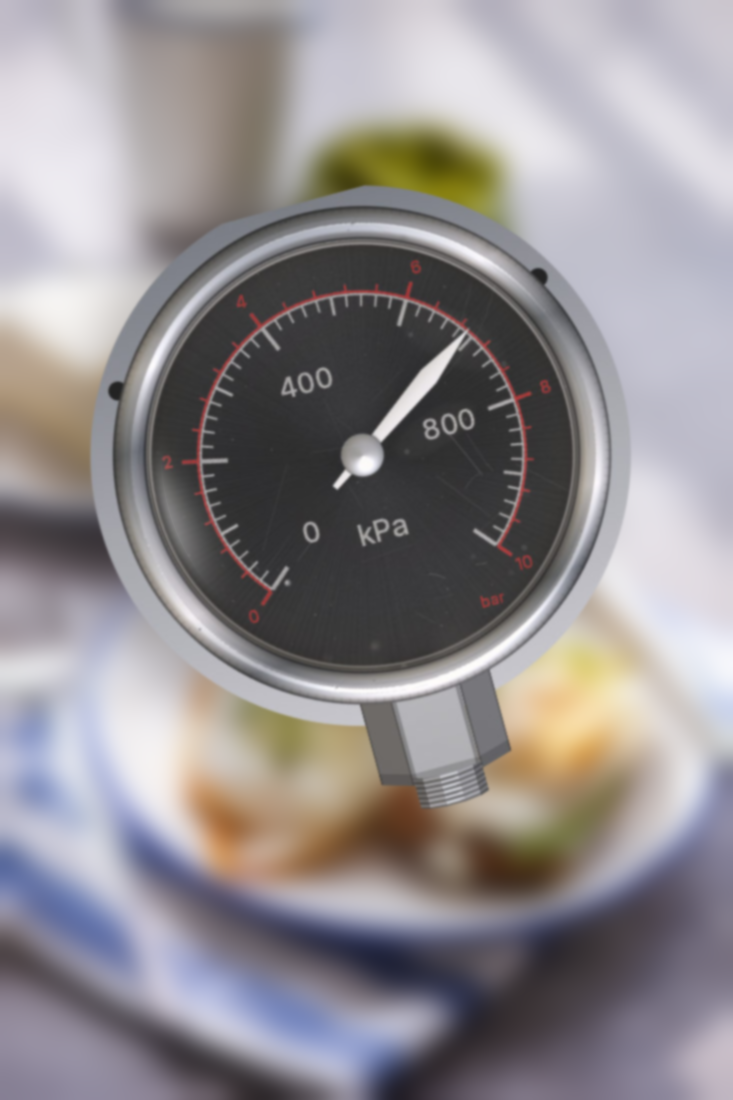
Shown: value=690 unit=kPa
